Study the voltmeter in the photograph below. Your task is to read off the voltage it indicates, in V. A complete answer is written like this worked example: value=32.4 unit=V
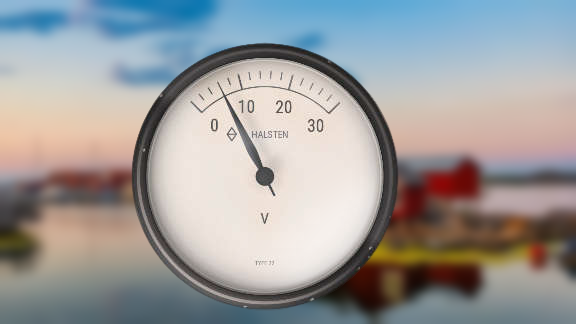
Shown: value=6 unit=V
